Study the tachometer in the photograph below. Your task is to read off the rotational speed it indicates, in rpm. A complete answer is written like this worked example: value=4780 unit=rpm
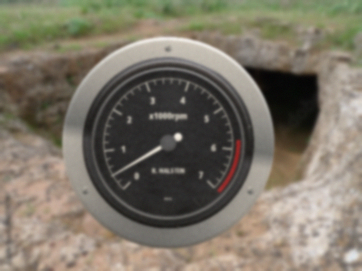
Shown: value=400 unit=rpm
